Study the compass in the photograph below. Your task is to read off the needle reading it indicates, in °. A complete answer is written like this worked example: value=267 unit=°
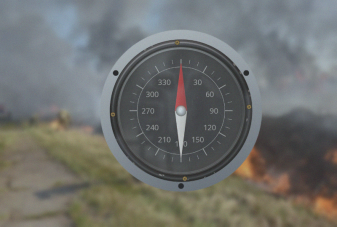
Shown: value=0 unit=°
